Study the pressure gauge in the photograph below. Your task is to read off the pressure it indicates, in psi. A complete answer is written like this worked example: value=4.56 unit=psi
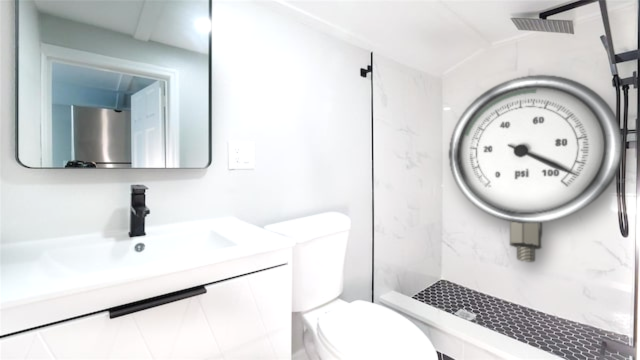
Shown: value=95 unit=psi
